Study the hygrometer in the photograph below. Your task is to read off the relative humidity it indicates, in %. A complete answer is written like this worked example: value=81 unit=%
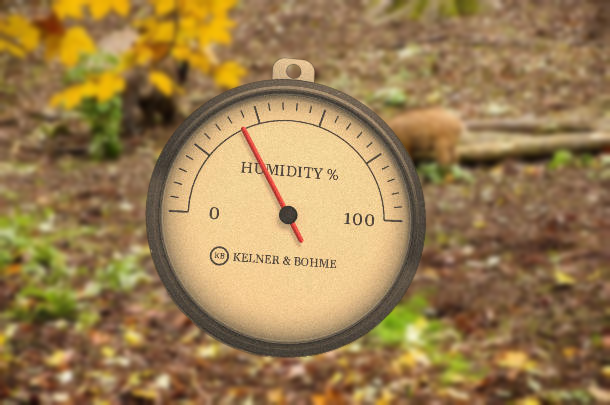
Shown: value=34 unit=%
